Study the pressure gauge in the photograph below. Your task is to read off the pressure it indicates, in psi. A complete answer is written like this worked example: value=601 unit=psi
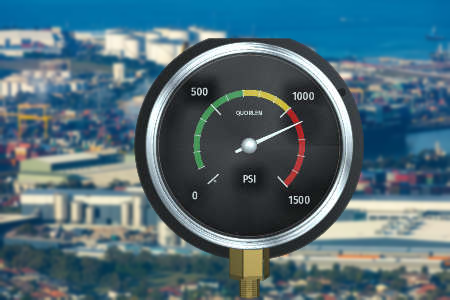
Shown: value=1100 unit=psi
